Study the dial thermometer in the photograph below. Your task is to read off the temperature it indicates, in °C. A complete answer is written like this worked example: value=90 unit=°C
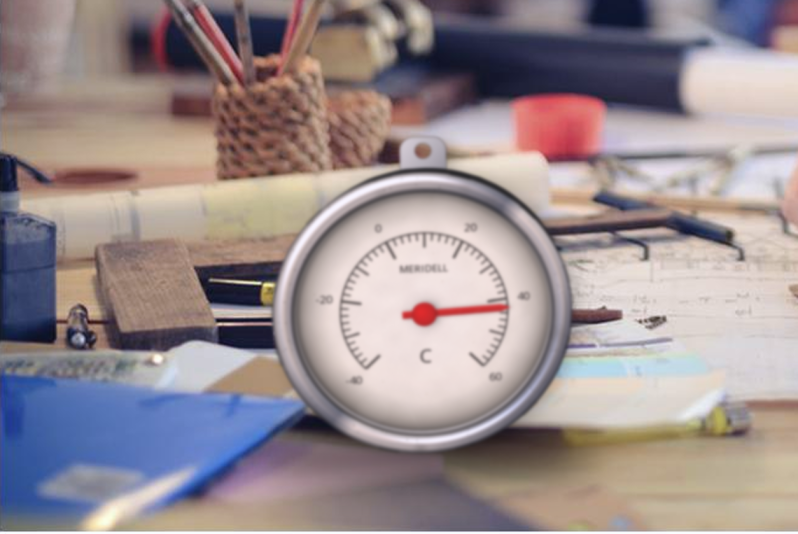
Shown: value=42 unit=°C
